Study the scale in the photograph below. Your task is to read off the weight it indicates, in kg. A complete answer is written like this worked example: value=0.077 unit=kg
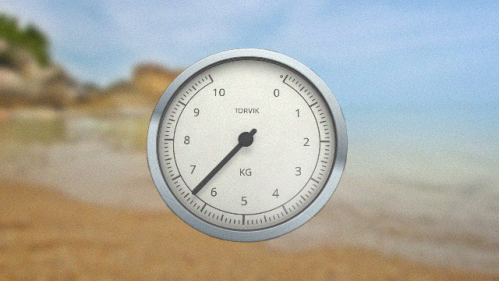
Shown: value=6.4 unit=kg
